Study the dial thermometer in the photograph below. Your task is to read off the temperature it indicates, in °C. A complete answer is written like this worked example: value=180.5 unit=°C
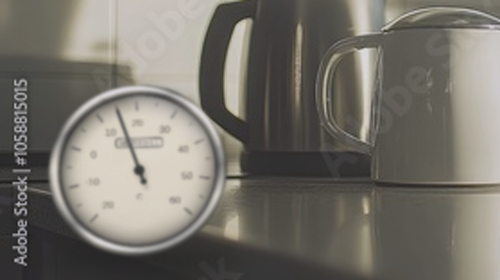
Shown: value=15 unit=°C
